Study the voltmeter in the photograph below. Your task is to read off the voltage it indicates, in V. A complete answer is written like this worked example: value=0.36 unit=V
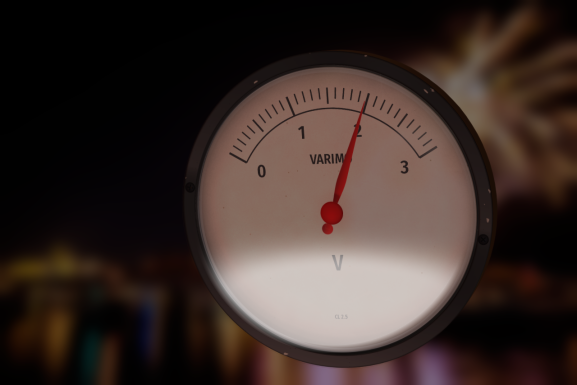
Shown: value=2 unit=V
